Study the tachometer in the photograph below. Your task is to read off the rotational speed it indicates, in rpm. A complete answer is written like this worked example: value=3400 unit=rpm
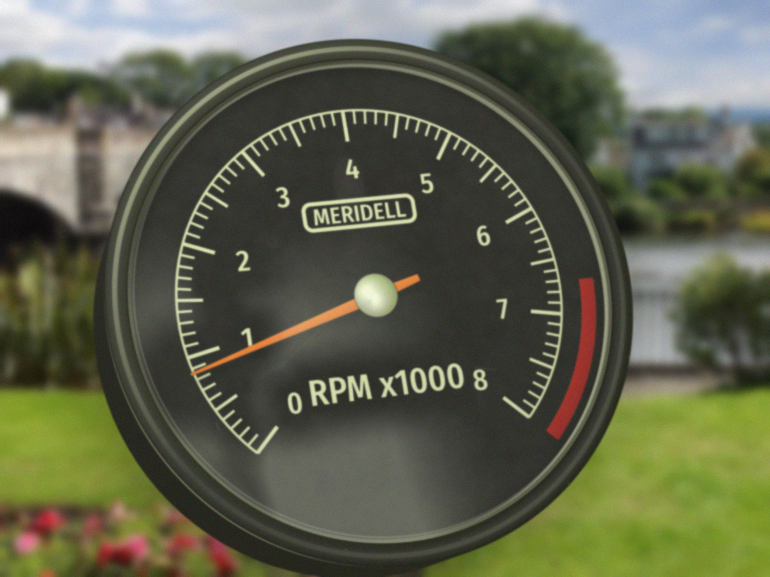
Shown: value=850 unit=rpm
